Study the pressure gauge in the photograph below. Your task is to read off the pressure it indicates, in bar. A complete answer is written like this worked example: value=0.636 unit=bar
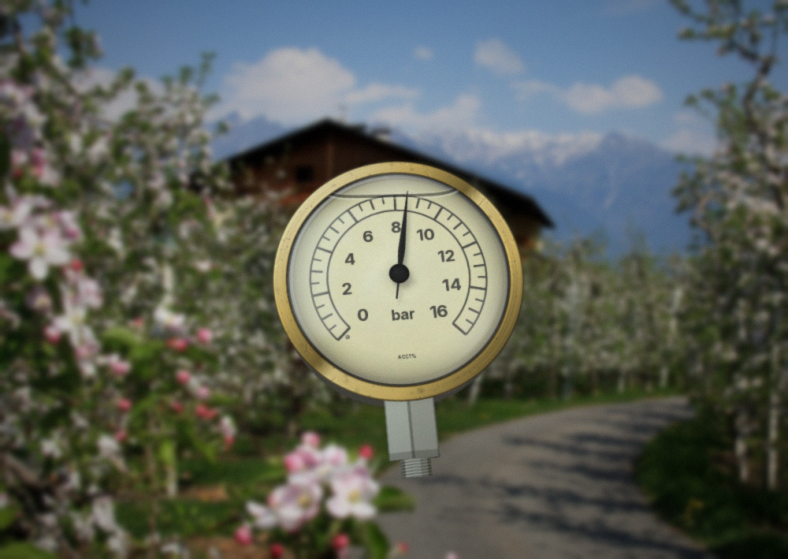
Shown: value=8.5 unit=bar
